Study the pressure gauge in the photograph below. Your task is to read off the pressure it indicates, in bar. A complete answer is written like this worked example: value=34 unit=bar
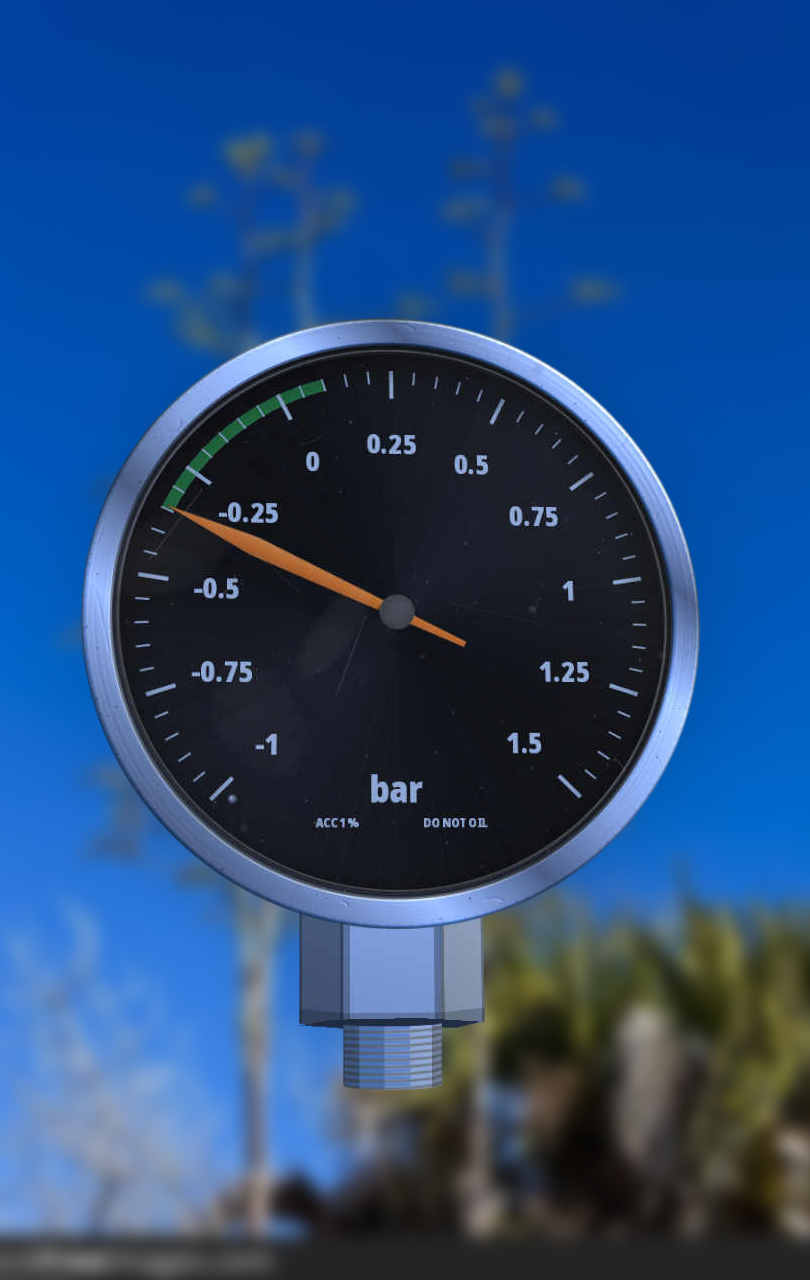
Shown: value=-0.35 unit=bar
